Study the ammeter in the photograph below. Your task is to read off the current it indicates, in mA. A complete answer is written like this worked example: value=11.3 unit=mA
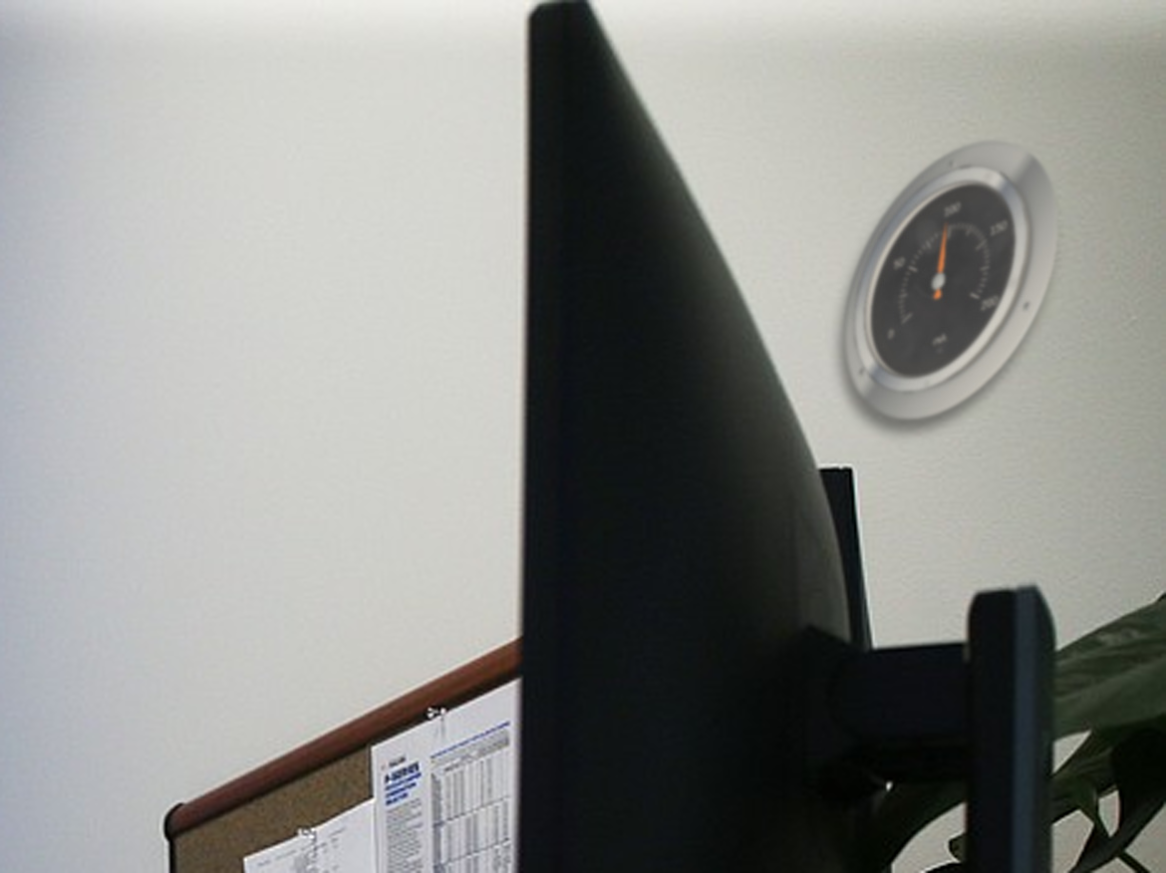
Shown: value=100 unit=mA
